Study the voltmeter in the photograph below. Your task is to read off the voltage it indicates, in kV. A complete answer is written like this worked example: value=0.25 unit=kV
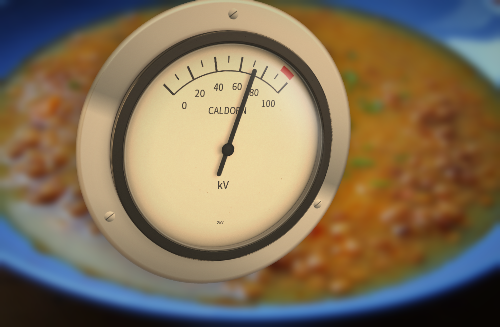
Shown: value=70 unit=kV
